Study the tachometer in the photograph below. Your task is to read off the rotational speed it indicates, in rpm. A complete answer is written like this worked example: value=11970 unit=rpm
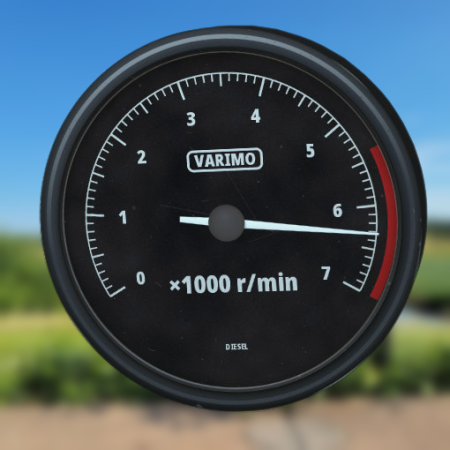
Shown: value=6300 unit=rpm
